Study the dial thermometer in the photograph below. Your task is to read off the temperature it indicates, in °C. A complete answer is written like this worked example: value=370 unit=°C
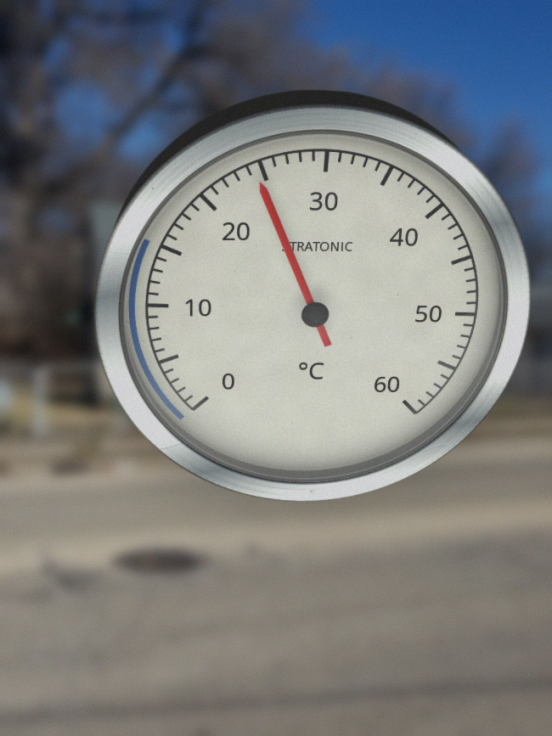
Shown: value=24.5 unit=°C
